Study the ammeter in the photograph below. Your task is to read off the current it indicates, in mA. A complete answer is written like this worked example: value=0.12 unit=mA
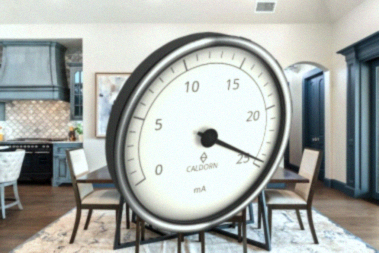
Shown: value=24.5 unit=mA
